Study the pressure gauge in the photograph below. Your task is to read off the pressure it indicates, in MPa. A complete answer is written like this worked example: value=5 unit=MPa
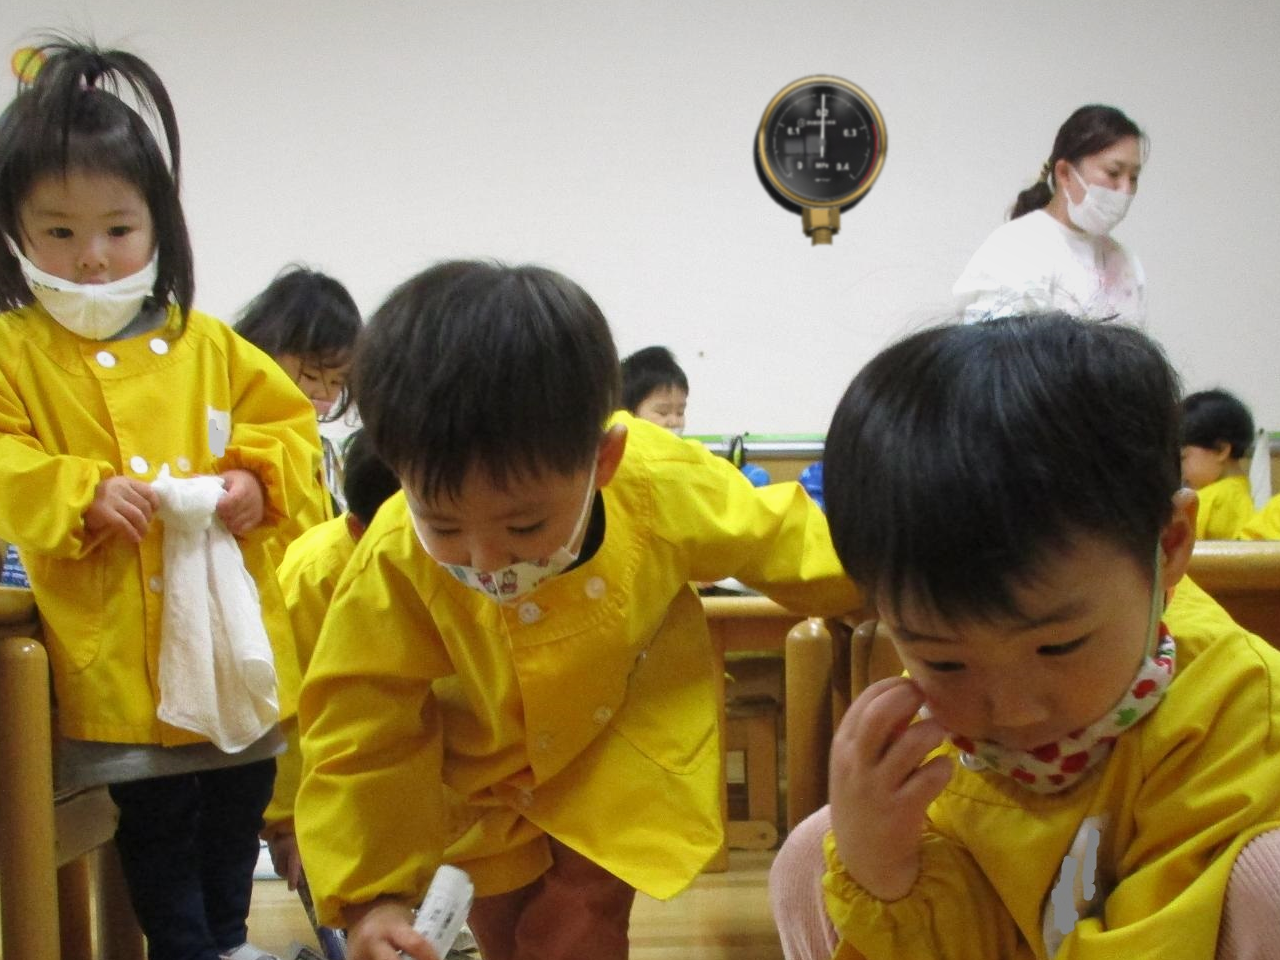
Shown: value=0.2 unit=MPa
